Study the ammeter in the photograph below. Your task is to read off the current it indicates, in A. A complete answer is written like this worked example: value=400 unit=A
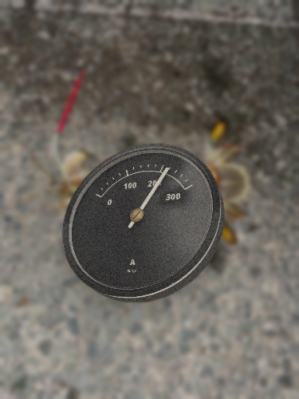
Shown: value=220 unit=A
